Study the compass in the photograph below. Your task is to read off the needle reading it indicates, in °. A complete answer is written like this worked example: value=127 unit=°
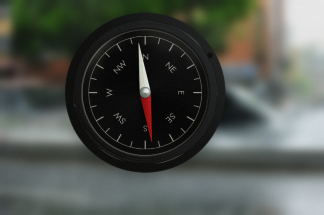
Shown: value=172.5 unit=°
